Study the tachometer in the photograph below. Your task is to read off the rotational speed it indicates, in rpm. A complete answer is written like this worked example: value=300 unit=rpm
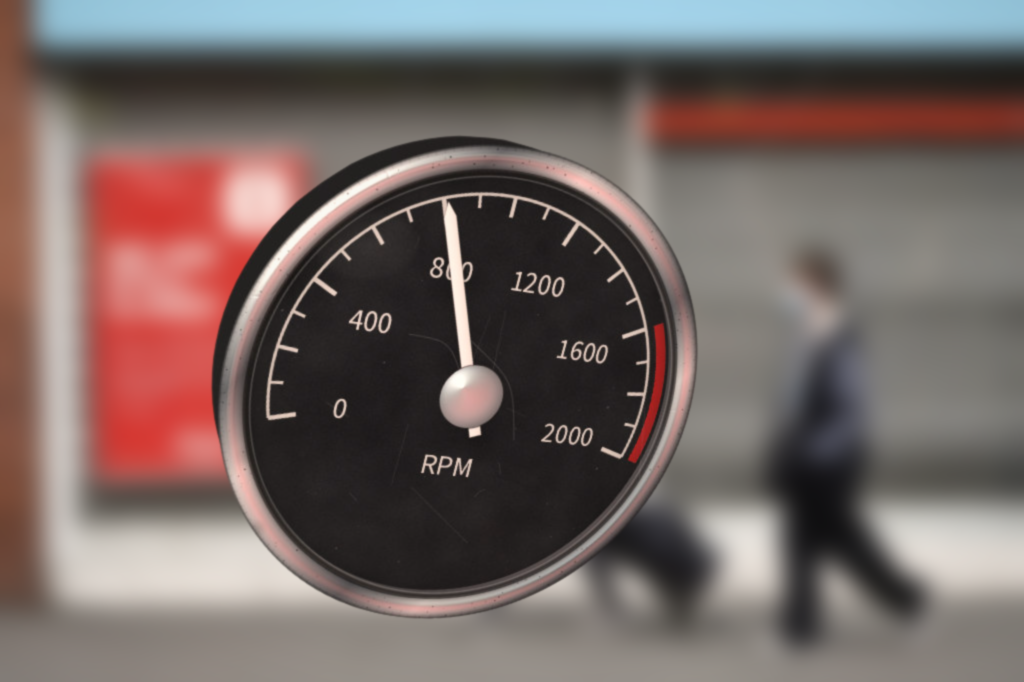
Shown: value=800 unit=rpm
